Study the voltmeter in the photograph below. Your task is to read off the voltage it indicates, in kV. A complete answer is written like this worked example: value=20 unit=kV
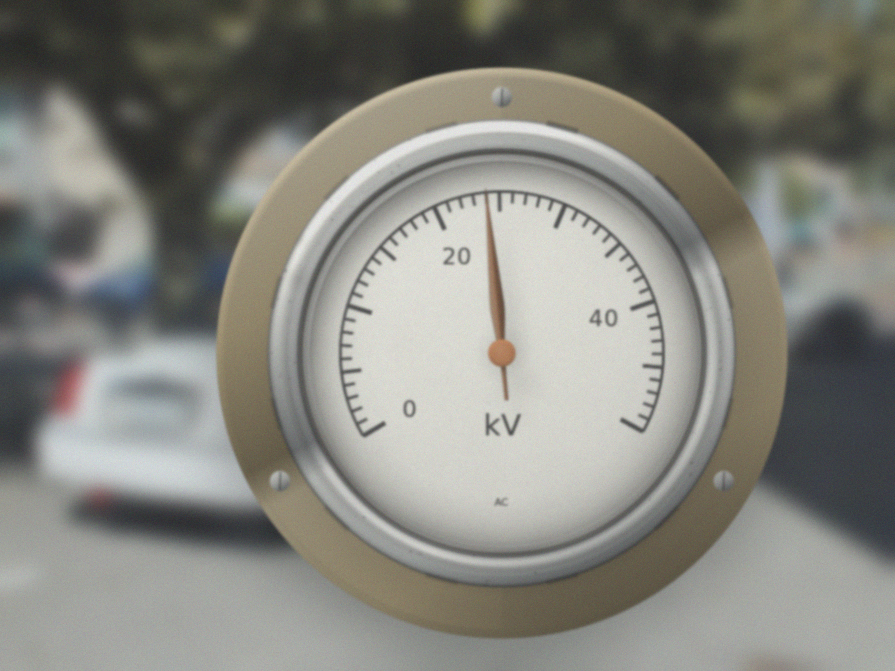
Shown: value=24 unit=kV
